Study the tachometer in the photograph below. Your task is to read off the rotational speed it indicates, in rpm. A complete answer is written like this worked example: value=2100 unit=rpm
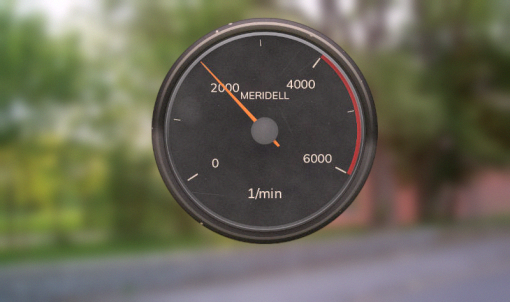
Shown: value=2000 unit=rpm
